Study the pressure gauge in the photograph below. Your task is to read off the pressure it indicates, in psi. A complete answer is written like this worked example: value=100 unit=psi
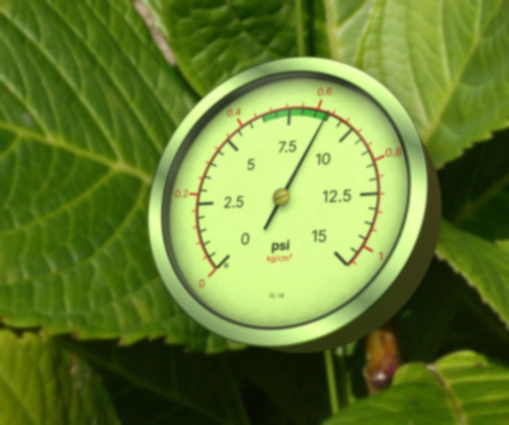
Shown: value=9 unit=psi
